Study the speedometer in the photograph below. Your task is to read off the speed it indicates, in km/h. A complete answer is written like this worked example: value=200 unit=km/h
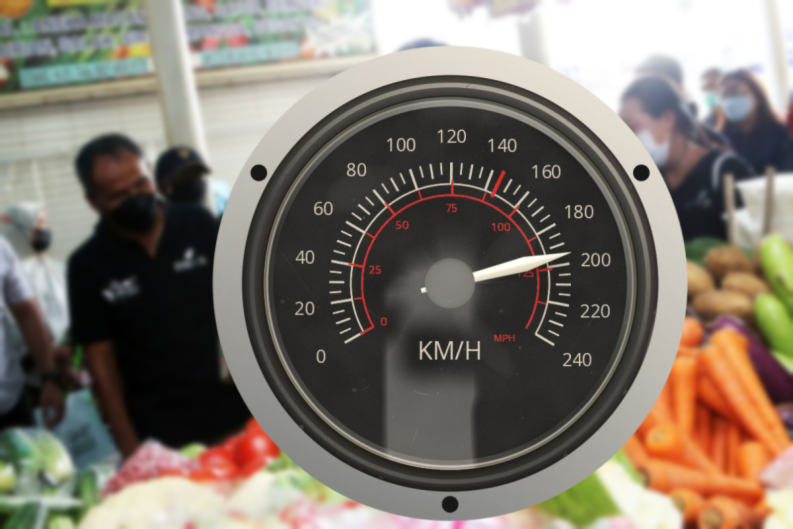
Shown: value=195 unit=km/h
